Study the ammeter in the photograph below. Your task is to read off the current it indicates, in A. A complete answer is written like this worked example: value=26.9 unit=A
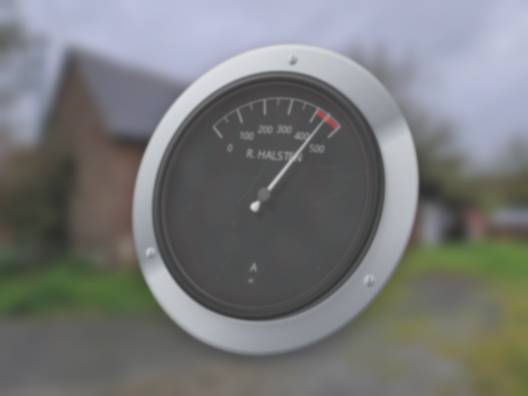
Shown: value=450 unit=A
